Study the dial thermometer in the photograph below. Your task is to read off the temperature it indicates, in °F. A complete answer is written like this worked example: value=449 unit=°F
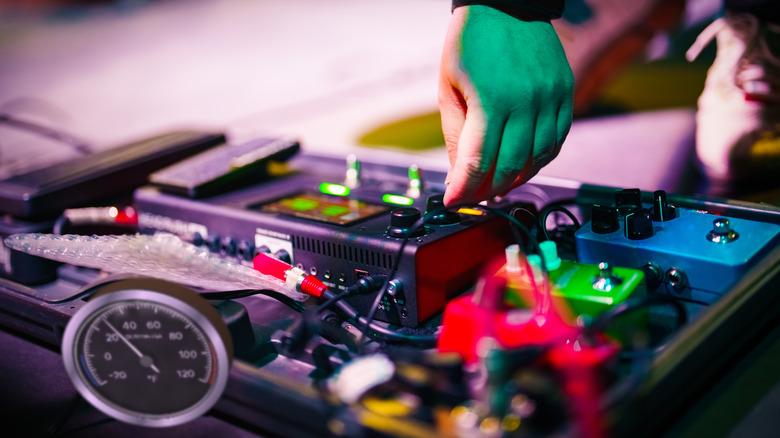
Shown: value=30 unit=°F
